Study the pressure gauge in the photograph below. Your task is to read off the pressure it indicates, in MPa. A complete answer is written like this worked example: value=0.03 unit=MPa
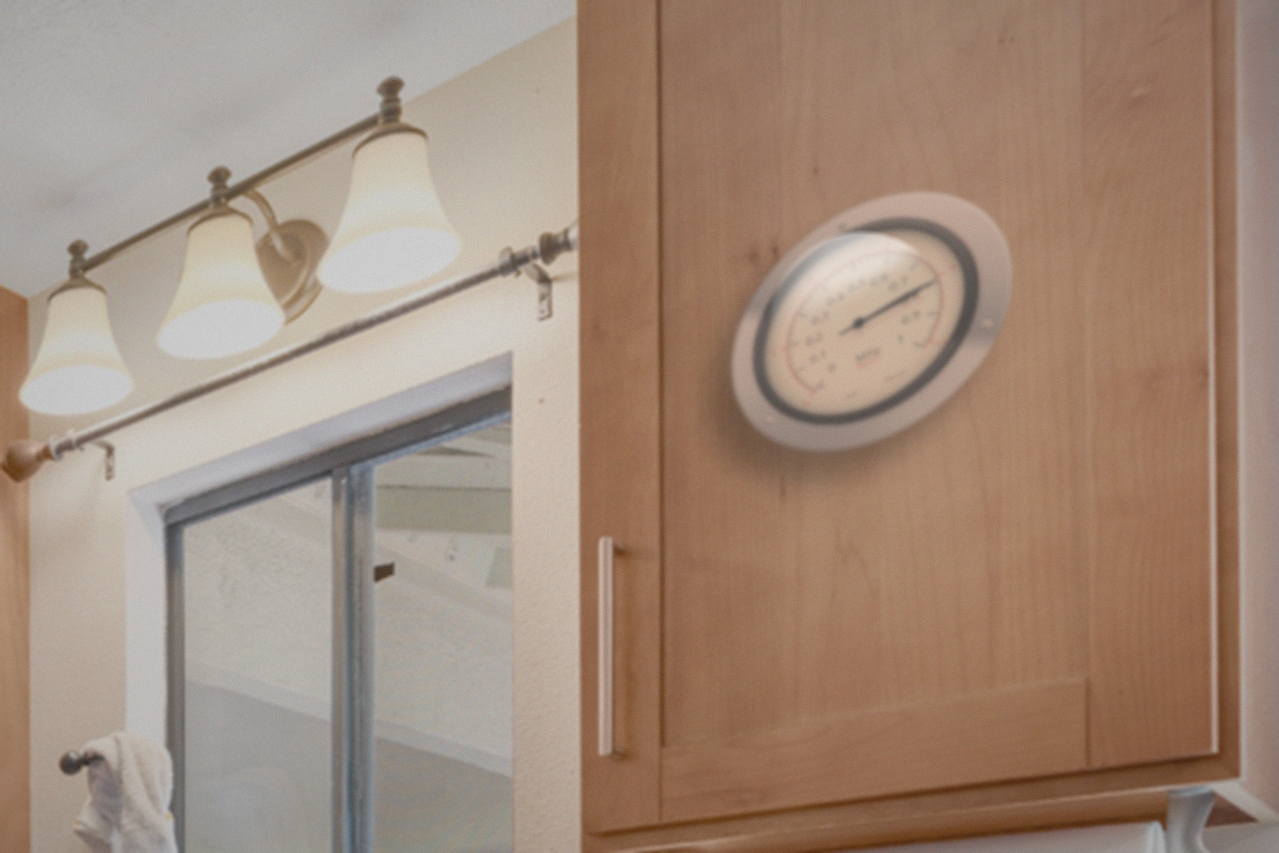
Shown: value=0.8 unit=MPa
